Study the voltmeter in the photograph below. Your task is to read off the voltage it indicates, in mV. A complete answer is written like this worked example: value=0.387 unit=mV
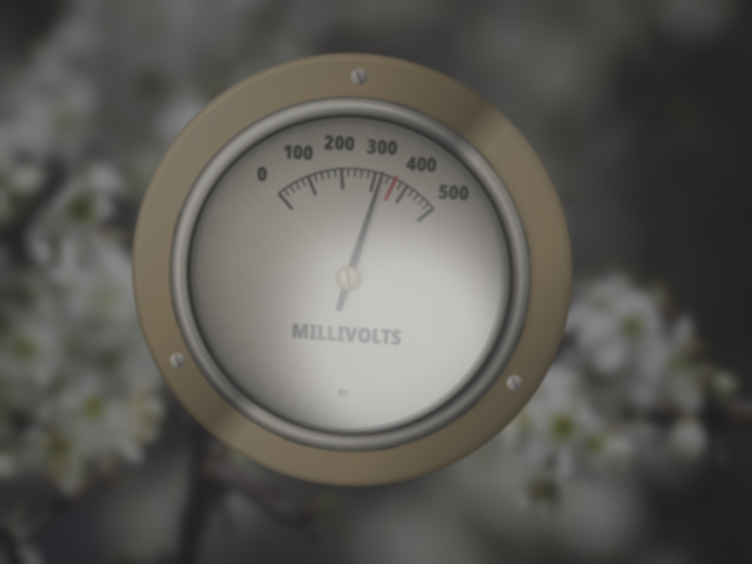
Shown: value=320 unit=mV
